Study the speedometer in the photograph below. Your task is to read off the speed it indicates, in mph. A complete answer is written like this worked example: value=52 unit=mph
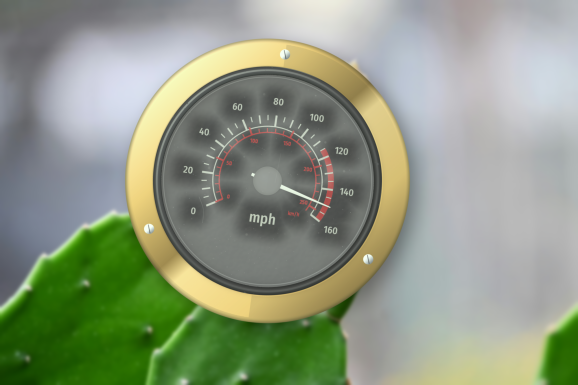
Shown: value=150 unit=mph
